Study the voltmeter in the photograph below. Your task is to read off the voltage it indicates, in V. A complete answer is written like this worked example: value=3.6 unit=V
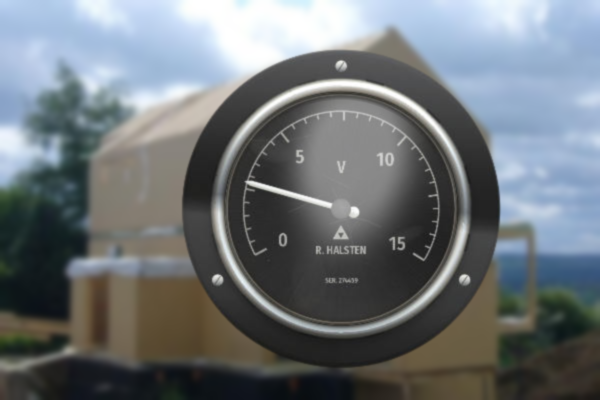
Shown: value=2.75 unit=V
